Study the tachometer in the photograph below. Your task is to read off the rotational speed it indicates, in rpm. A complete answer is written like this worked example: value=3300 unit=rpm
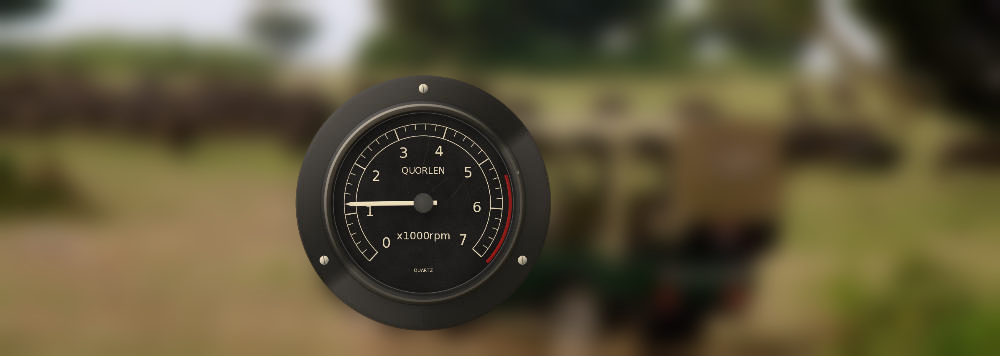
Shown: value=1200 unit=rpm
